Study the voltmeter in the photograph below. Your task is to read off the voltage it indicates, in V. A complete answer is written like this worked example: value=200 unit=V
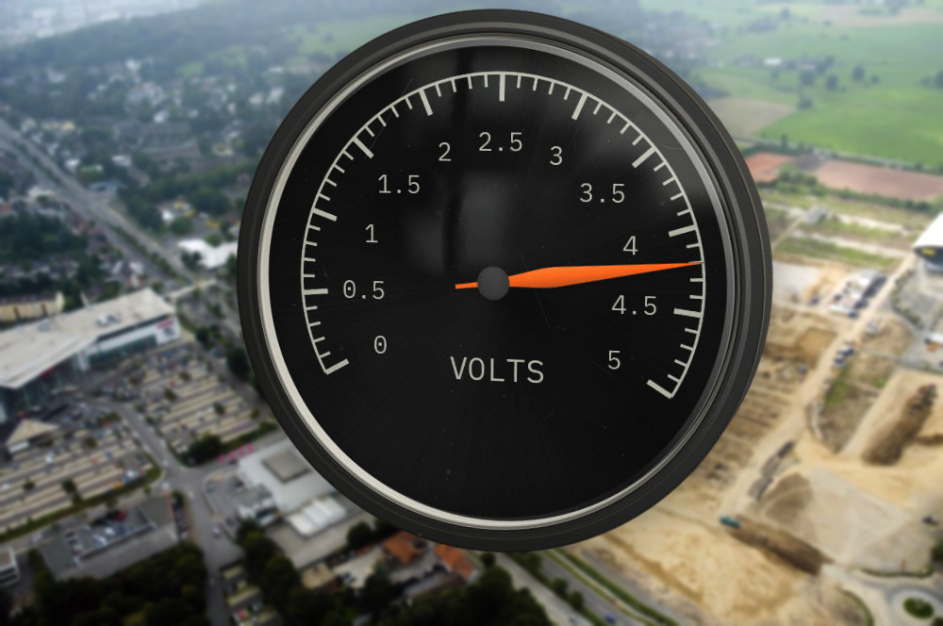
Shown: value=4.2 unit=V
